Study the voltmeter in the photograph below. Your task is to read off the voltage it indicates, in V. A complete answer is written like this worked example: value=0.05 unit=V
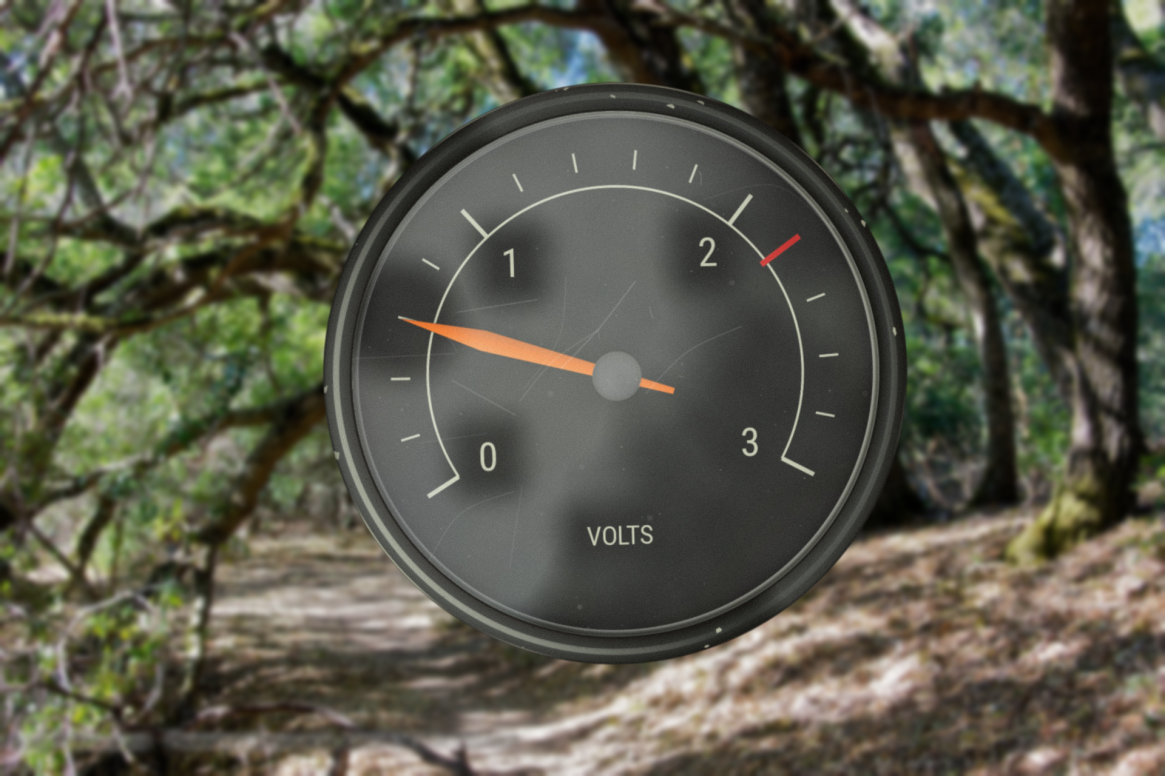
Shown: value=0.6 unit=V
